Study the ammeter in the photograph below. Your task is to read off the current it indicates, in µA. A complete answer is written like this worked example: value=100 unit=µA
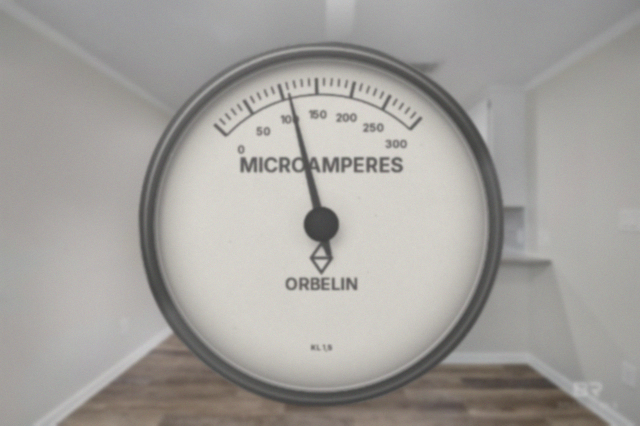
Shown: value=110 unit=µA
